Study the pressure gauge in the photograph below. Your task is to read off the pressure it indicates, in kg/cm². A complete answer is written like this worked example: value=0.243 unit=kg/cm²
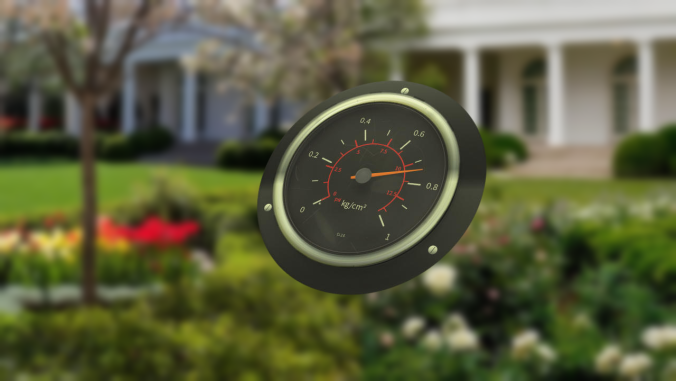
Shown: value=0.75 unit=kg/cm²
